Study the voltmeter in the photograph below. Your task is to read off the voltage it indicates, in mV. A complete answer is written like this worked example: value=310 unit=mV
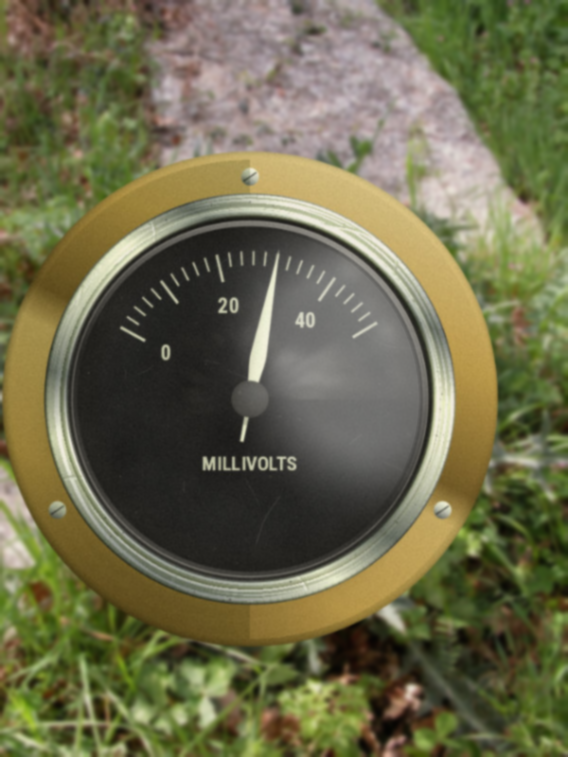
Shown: value=30 unit=mV
